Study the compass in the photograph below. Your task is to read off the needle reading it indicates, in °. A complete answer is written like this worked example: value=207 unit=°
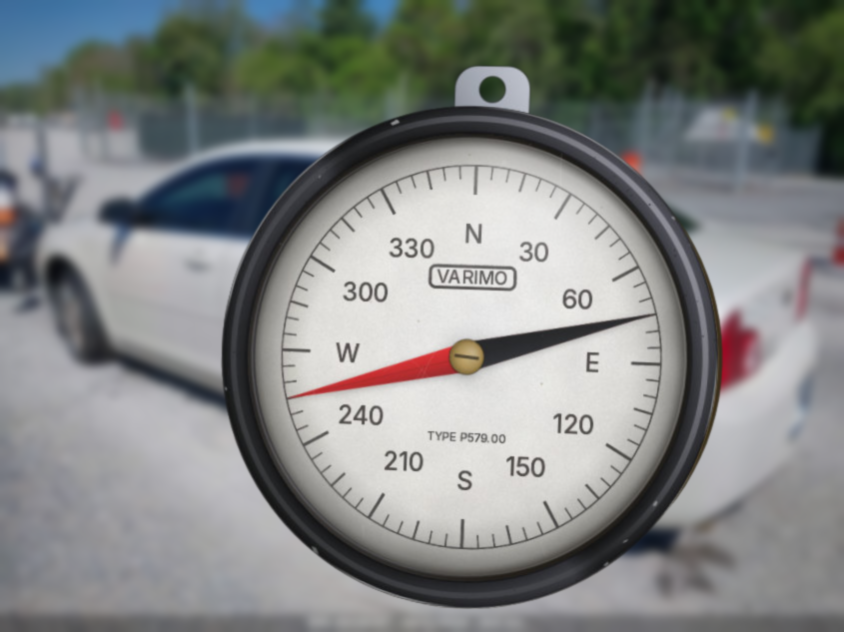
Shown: value=255 unit=°
